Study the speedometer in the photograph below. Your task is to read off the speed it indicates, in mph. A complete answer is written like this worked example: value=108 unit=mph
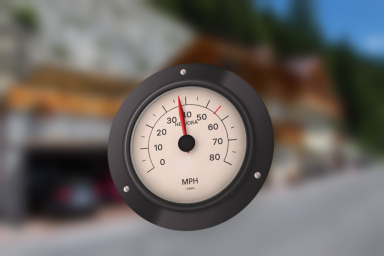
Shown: value=37.5 unit=mph
